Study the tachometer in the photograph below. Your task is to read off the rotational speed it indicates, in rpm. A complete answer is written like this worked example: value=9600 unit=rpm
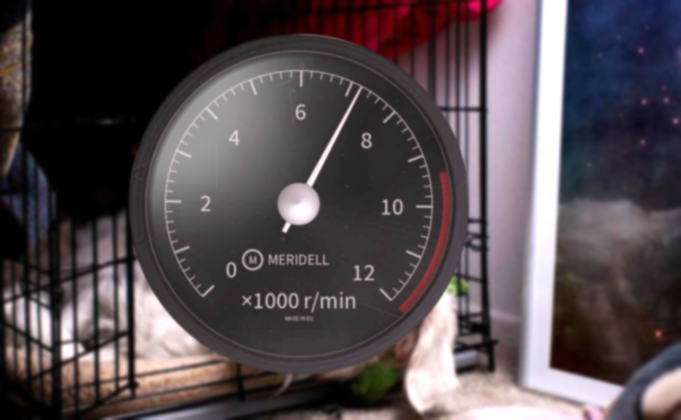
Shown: value=7200 unit=rpm
